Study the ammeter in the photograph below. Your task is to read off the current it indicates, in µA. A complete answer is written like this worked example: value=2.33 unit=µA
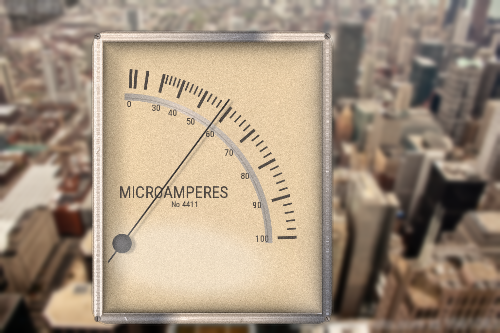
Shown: value=58 unit=µA
